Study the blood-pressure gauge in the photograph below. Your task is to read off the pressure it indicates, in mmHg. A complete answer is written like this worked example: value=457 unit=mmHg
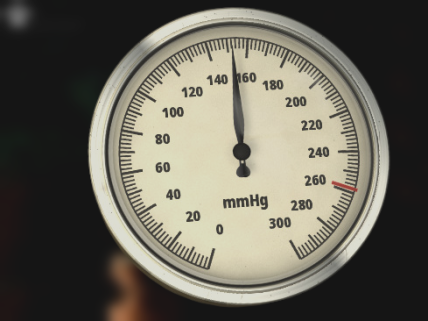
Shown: value=152 unit=mmHg
